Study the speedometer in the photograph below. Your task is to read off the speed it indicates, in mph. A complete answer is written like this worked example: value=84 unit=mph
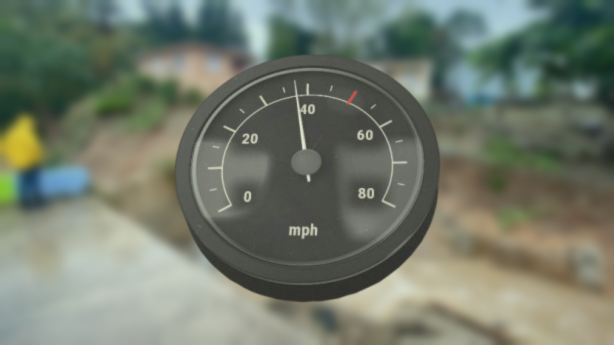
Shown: value=37.5 unit=mph
